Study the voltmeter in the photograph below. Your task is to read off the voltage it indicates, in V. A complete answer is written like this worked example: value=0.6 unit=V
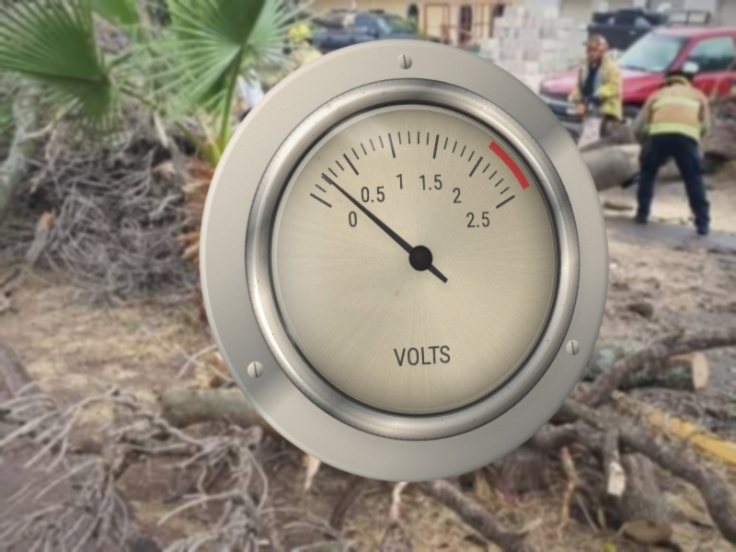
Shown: value=0.2 unit=V
